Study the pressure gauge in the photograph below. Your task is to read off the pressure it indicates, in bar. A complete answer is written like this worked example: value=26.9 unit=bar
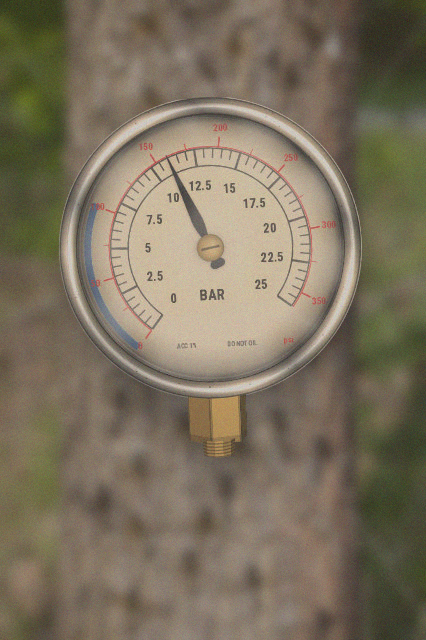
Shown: value=11 unit=bar
